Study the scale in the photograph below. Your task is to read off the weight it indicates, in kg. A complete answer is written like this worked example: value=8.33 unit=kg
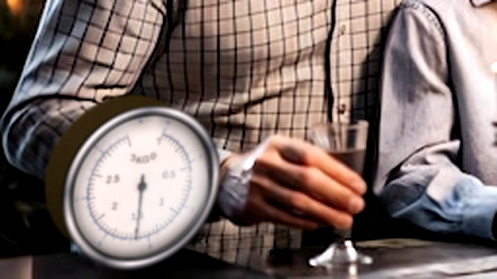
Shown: value=1.5 unit=kg
